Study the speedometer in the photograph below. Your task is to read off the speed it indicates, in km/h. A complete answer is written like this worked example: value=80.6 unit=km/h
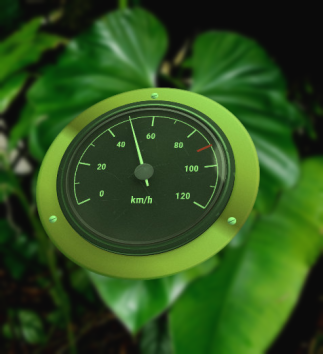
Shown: value=50 unit=km/h
